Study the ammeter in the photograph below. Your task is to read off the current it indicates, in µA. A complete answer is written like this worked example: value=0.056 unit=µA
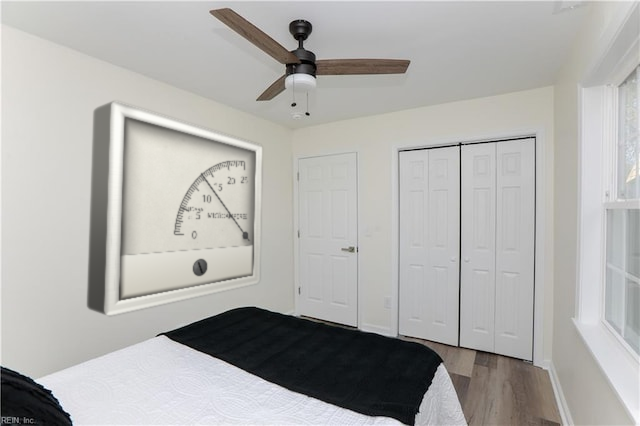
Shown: value=12.5 unit=µA
